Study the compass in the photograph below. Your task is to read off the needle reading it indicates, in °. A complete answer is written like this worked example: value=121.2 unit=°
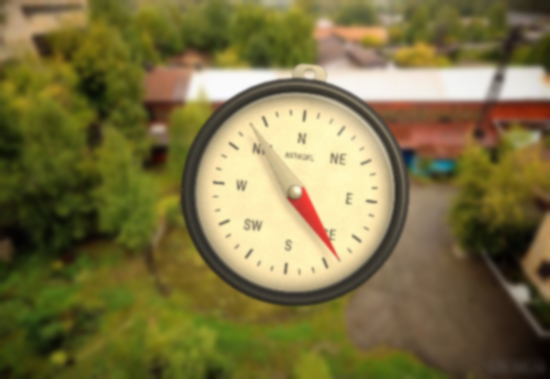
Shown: value=140 unit=°
